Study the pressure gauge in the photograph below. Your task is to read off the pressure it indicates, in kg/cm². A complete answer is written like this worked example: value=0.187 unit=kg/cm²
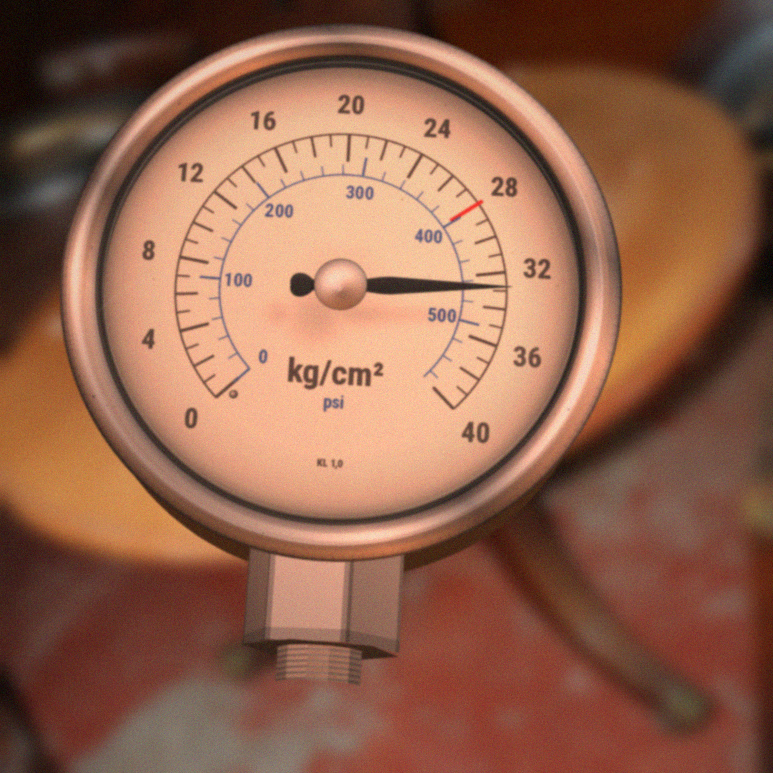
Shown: value=33 unit=kg/cm²
